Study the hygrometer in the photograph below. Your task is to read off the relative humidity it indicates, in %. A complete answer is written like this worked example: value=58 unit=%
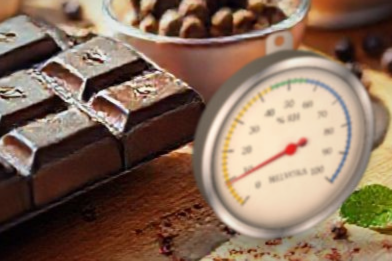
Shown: value=10 unit=%
